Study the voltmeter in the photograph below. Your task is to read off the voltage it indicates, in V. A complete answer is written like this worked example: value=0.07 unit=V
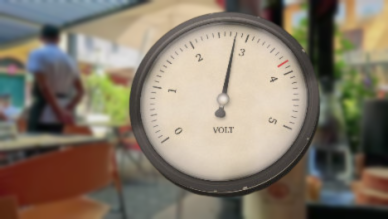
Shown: value=2.8 unit=V
